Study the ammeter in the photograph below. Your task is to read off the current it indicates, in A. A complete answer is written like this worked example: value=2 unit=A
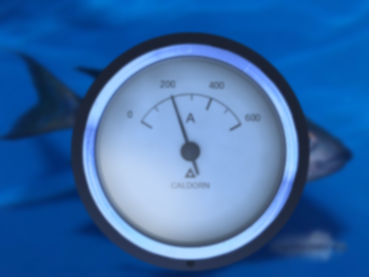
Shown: value=200 unit=A
